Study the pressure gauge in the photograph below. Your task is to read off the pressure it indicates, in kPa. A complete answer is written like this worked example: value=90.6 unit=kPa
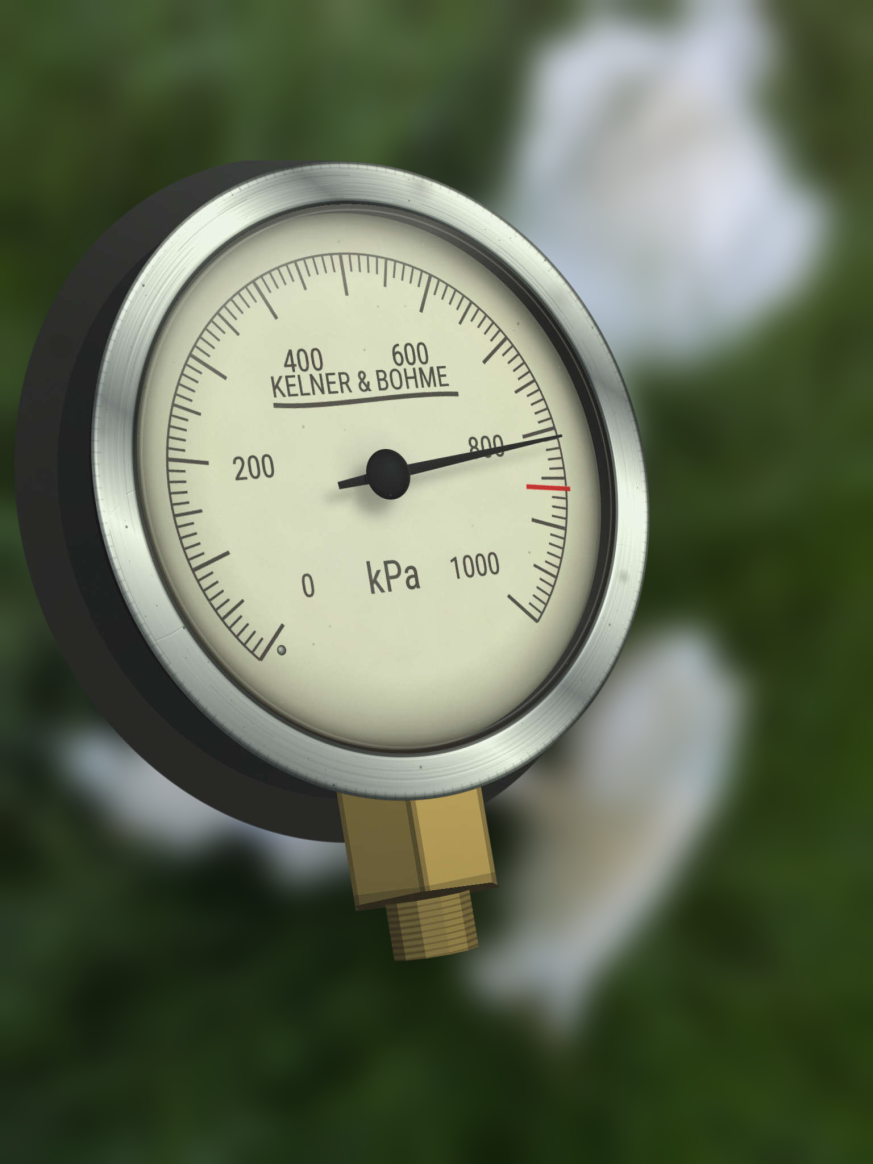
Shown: value=810 unit=kPa
